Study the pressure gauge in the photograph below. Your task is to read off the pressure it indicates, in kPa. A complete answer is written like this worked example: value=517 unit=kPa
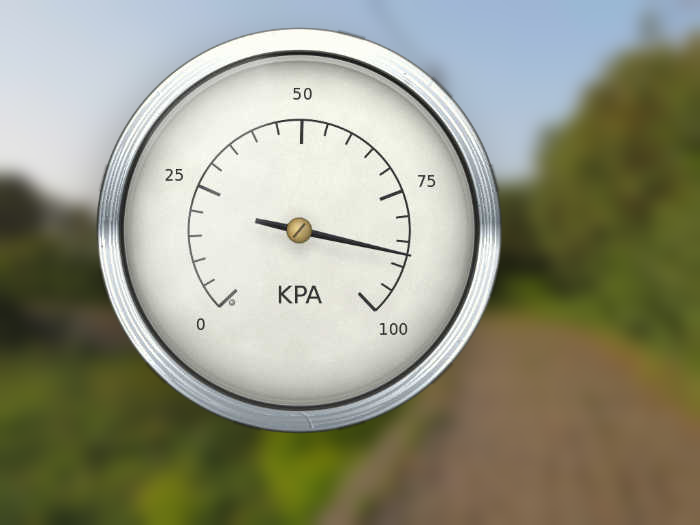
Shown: value=87.5 unit=kPa
